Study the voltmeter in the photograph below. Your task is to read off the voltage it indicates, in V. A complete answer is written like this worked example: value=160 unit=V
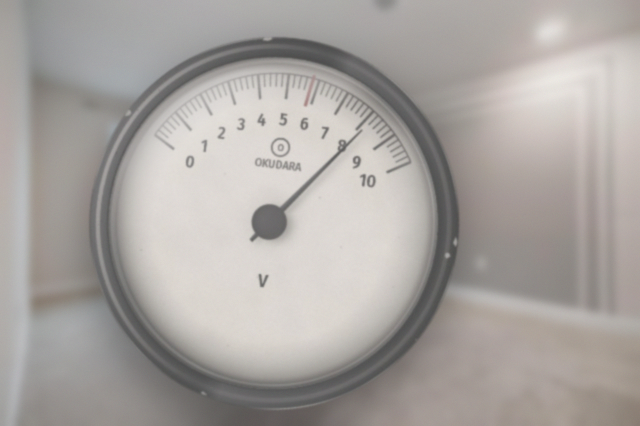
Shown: value=8.2 unit=V
